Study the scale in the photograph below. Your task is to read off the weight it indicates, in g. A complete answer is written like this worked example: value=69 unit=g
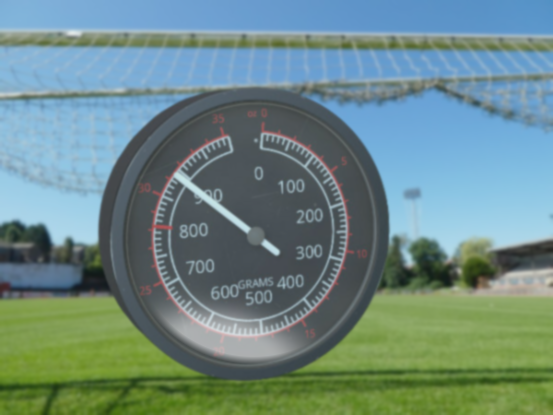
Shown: value=890 unit=g
